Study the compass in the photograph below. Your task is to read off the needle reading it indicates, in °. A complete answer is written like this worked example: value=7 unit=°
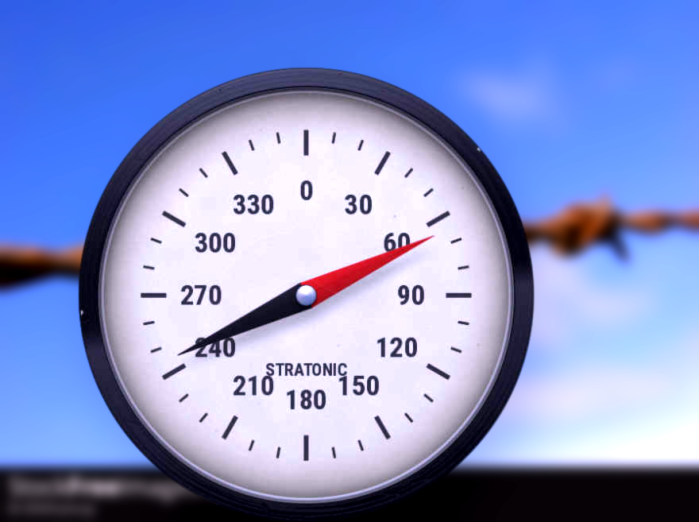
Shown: value=65 unit=°
